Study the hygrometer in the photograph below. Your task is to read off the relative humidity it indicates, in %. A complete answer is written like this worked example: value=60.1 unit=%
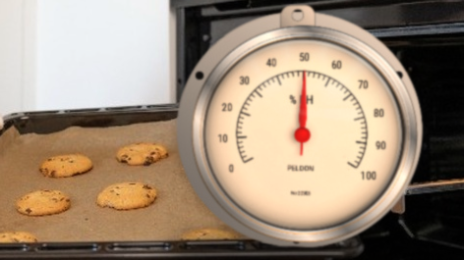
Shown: value=50 unit=%
